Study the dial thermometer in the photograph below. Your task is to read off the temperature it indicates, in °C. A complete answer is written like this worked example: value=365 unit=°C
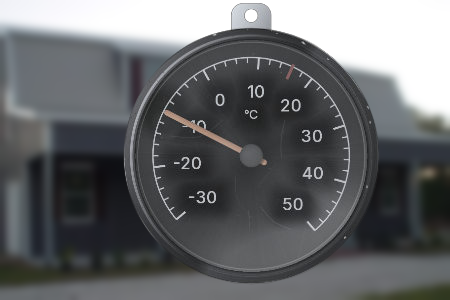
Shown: value=-10 unit=°C
